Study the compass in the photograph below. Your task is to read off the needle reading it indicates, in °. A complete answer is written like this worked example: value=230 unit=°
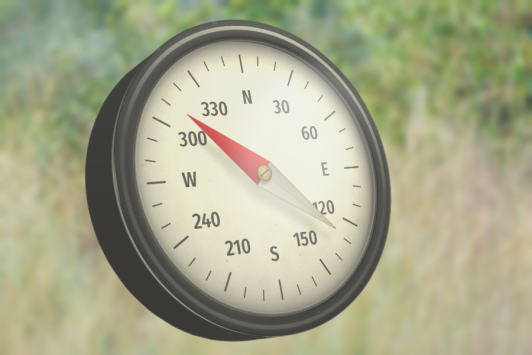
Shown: value=310 unit=°
